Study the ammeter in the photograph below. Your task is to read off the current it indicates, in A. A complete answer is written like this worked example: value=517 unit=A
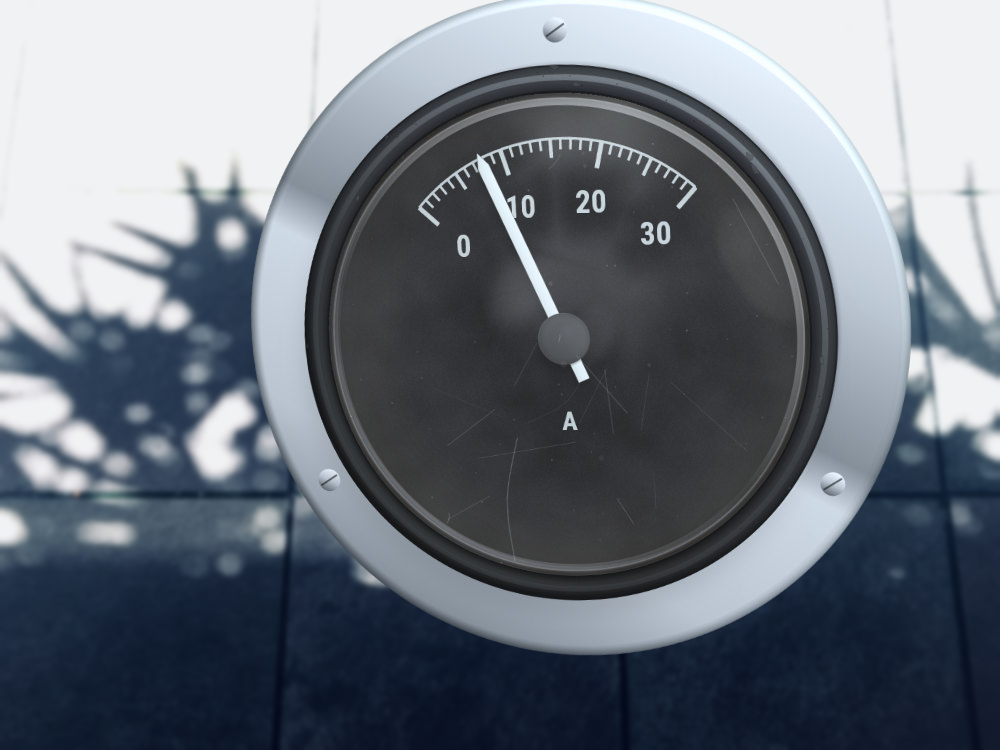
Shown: value=8 unit=A
